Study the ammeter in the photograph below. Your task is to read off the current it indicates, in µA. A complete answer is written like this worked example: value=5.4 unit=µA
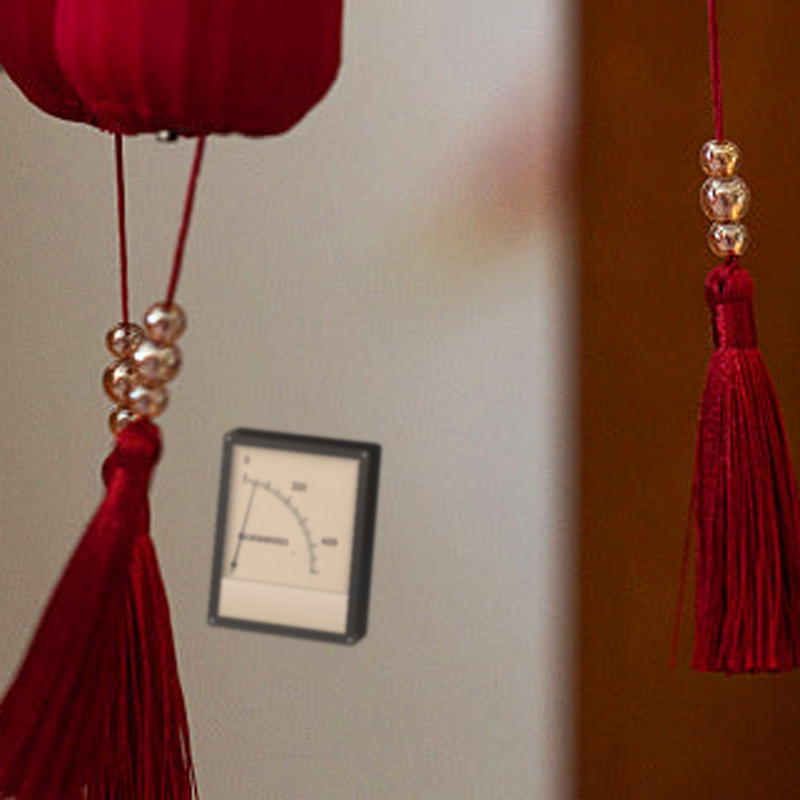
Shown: value=50 unit=µA
